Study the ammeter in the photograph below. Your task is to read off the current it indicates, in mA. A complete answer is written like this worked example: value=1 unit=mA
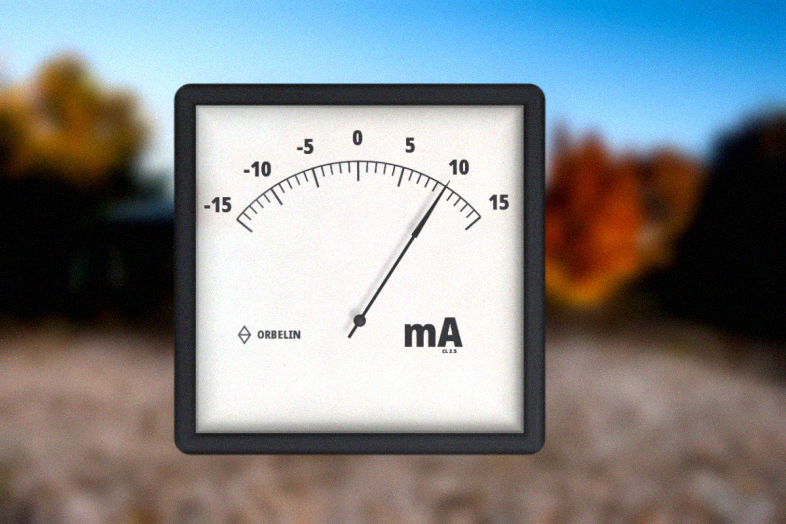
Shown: value=10 unit=mA
